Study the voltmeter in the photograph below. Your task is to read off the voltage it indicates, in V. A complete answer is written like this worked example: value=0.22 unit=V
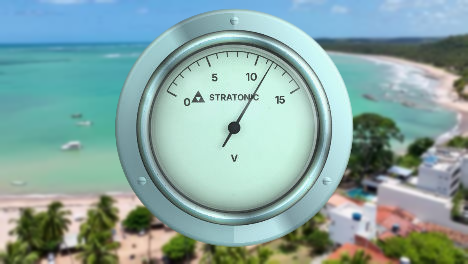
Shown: value=11.5 unit=V
